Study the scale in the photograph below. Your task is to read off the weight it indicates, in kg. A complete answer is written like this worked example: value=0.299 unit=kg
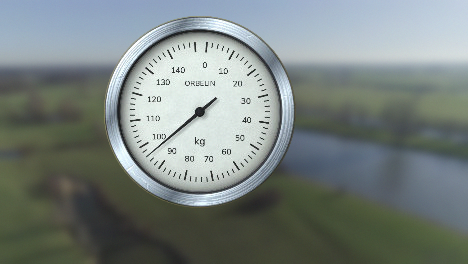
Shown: value=96 unit=kg
